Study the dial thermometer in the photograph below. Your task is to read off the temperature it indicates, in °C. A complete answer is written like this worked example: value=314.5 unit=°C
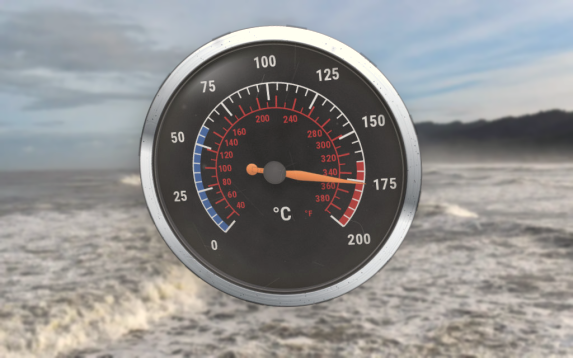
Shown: value=175 unit=°C
